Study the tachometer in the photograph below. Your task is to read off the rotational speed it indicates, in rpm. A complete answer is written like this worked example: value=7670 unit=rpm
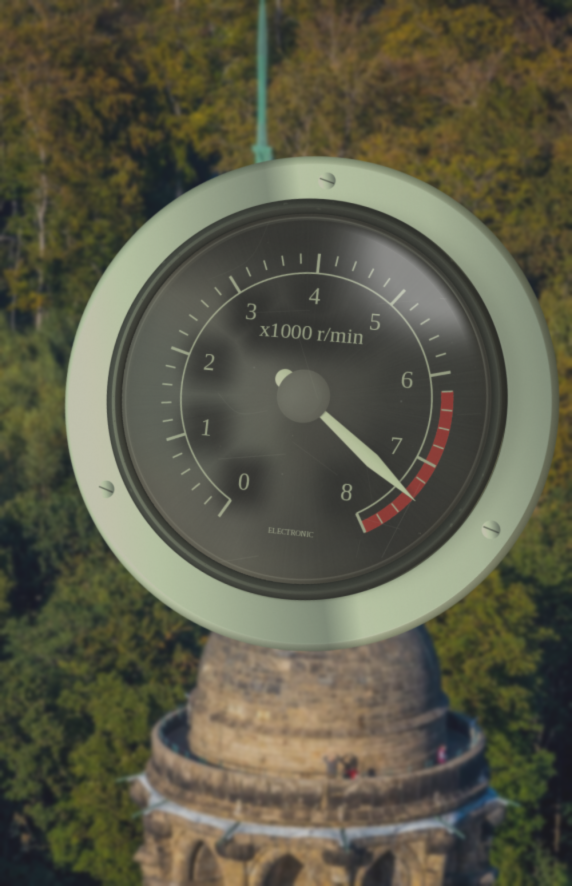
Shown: value=7400 unit=rpm
